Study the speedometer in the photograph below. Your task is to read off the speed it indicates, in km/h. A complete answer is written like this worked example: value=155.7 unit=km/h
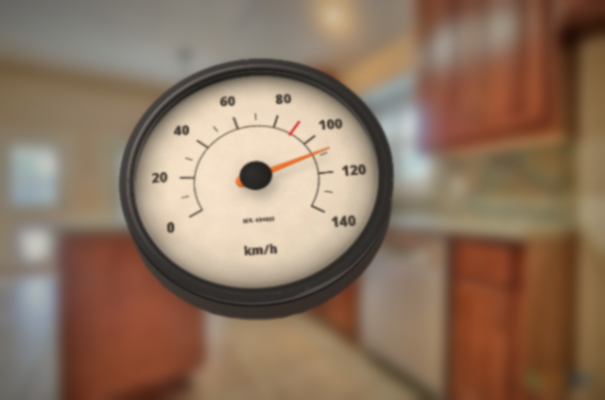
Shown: value=110 unit=km/h
